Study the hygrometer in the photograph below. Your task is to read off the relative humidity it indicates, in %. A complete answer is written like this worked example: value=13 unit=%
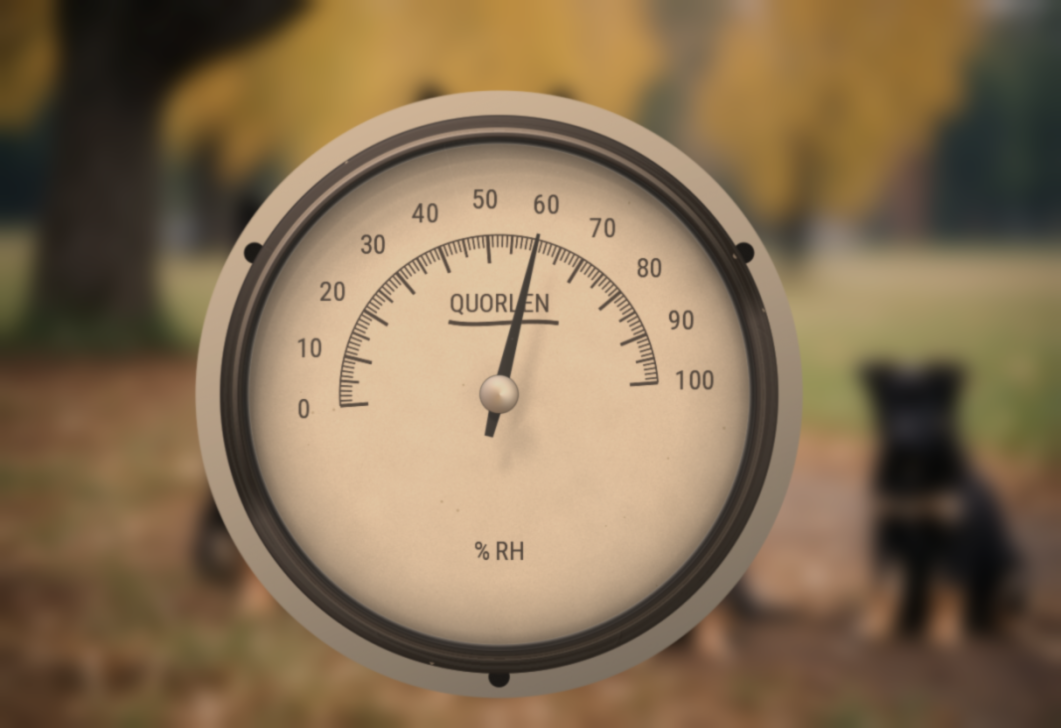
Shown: value=60 unit=%
